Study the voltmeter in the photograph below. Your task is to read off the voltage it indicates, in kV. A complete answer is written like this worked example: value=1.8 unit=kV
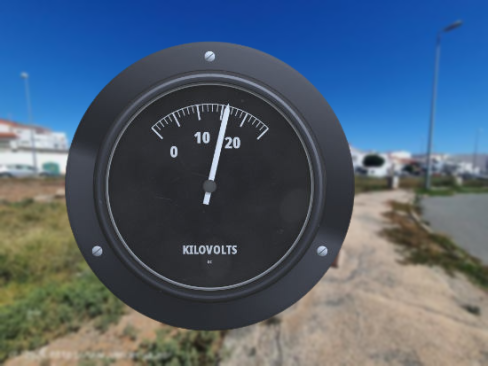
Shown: value=16 unit=kV
